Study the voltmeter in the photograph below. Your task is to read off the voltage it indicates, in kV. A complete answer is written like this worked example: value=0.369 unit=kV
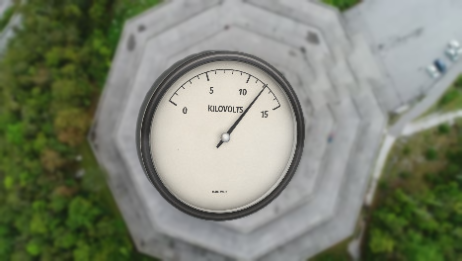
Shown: value=12 unit=kV
